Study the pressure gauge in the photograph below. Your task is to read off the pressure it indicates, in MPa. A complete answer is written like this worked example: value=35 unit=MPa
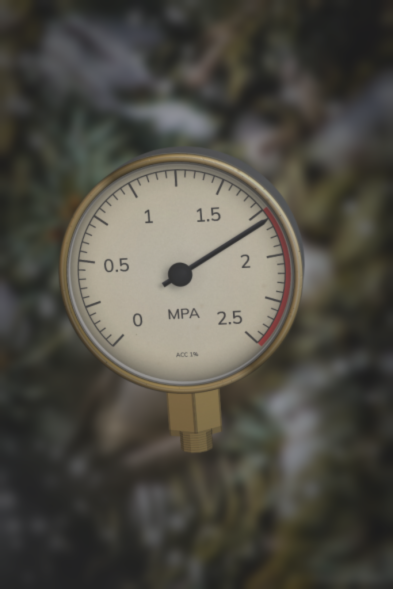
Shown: value=1.8 unit=MPa
